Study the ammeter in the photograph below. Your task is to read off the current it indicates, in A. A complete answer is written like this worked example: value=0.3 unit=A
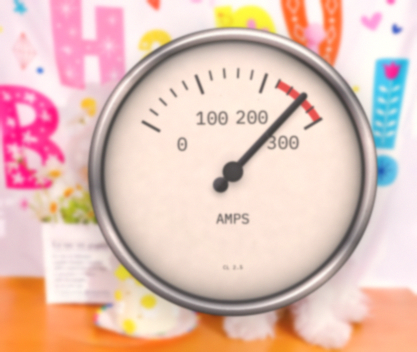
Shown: value=260 unit=A
